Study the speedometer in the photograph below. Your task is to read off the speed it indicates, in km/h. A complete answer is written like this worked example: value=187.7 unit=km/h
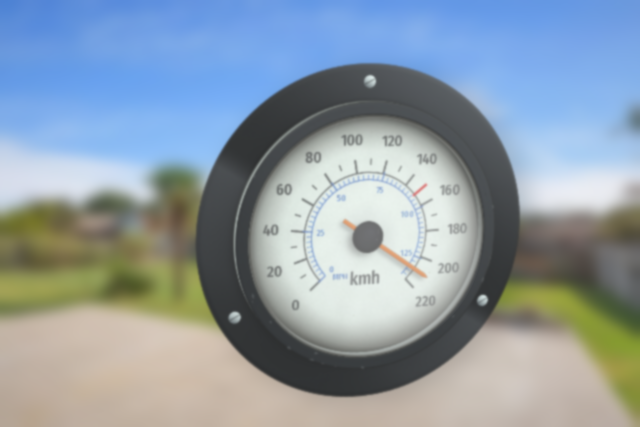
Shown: value=210 unit=km/h
